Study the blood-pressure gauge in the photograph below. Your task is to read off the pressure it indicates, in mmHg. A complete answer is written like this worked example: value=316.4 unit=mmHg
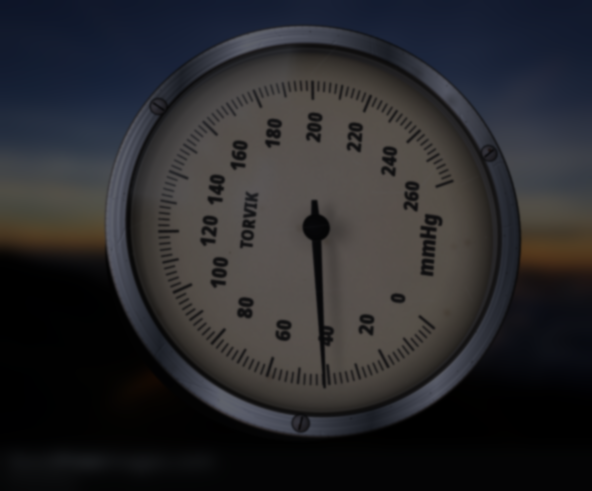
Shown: value=42 unit=mmHg
